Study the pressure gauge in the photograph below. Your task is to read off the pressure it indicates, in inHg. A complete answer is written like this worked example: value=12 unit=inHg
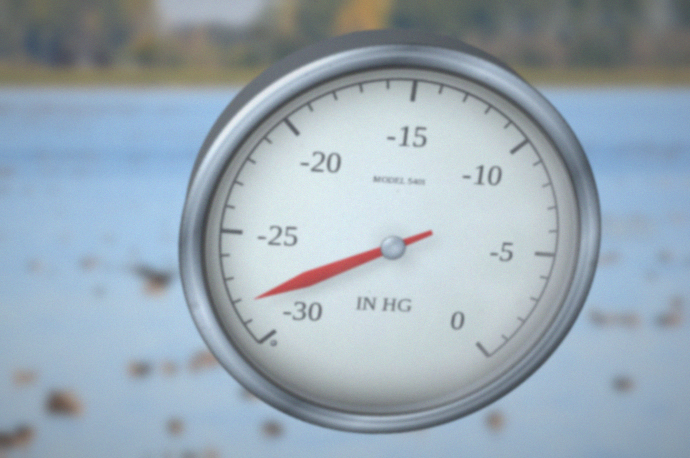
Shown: value=-28 unit=inHg
